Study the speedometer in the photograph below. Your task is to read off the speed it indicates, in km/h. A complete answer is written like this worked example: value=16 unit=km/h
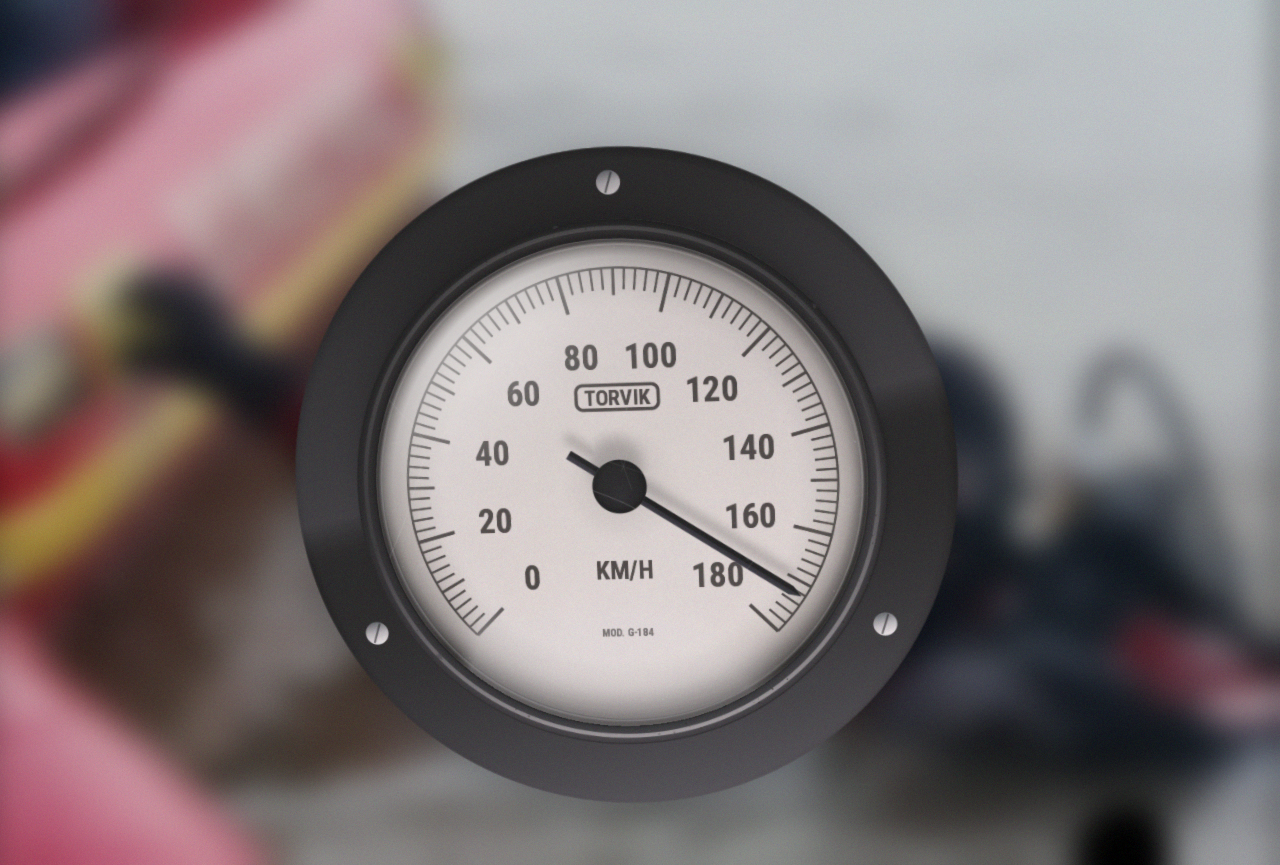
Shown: value=172 unit=km/h
